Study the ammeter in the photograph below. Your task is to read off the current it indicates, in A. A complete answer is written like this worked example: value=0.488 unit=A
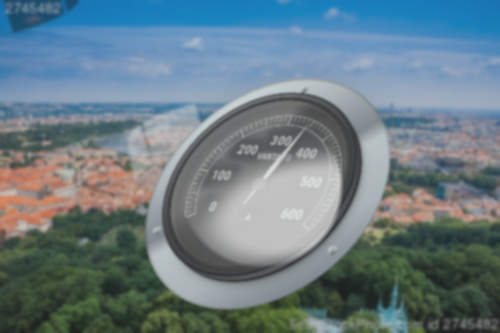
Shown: value=350 unit=A
